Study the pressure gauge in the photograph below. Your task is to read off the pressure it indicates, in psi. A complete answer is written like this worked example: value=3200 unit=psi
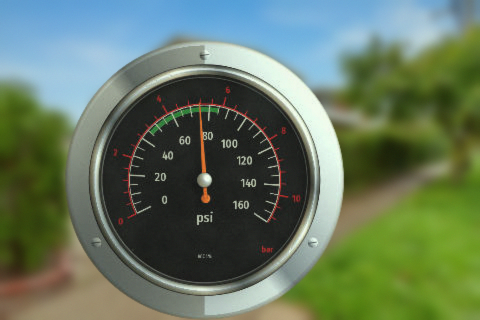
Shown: value=75 unit=psi
